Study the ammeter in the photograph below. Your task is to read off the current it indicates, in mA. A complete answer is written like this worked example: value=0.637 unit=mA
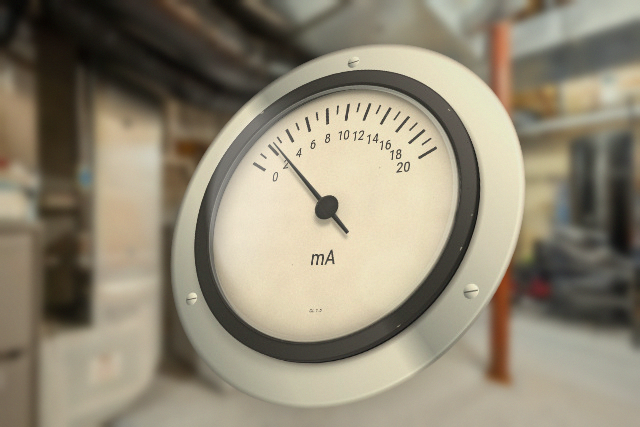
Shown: value=2.5 unit=mA
